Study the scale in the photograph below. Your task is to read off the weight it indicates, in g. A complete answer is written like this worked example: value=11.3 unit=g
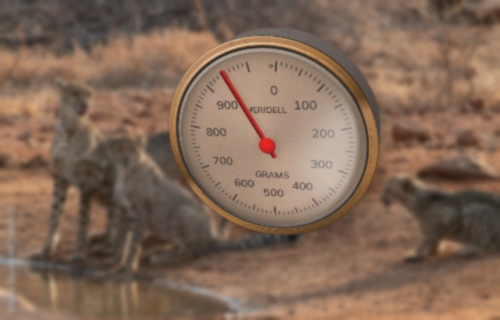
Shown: value=950 unit=g
